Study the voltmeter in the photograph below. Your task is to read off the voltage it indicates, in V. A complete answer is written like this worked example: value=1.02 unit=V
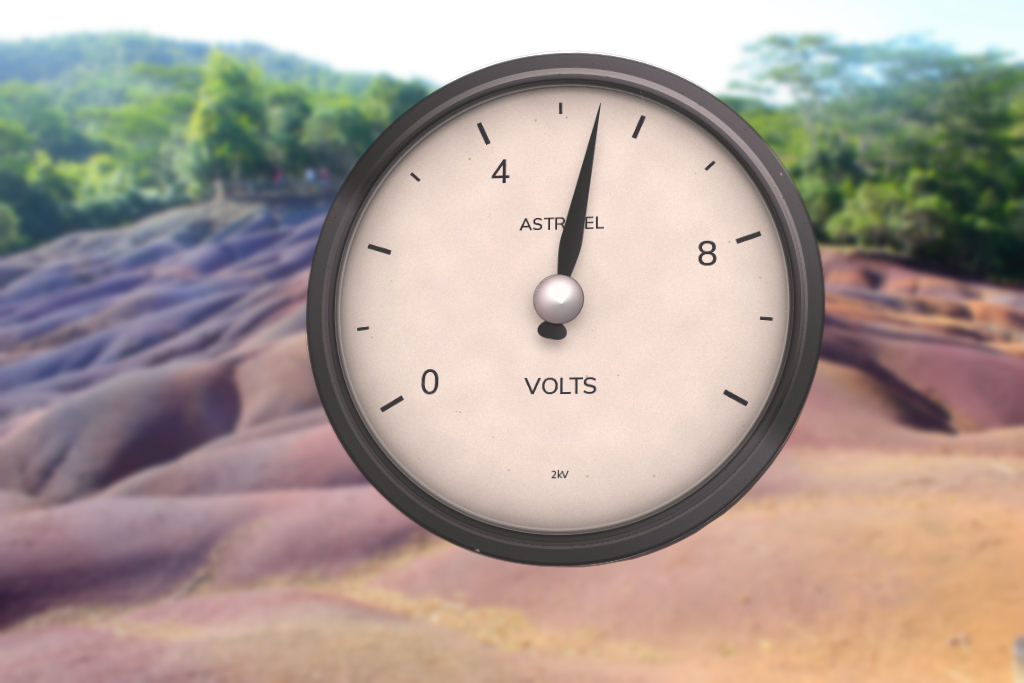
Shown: value=5.5 unit=V
